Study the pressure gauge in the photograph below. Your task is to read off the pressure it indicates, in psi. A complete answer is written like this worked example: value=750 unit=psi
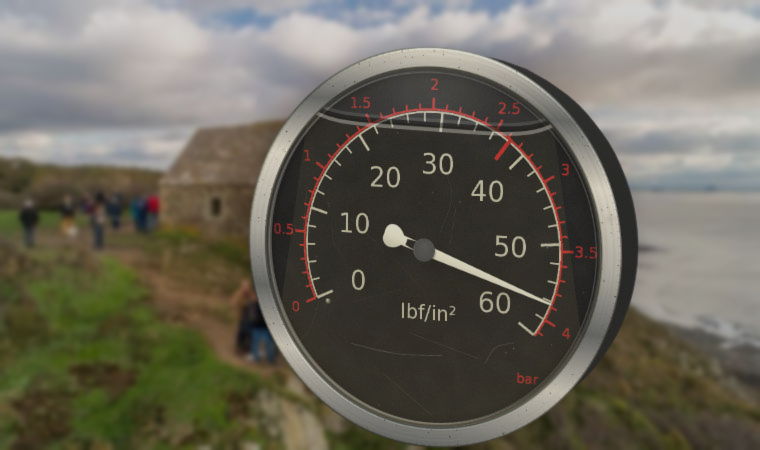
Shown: value=56 unit=psi
